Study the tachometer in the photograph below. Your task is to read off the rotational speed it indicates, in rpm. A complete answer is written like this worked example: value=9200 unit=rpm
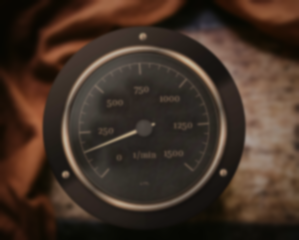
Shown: value=150 unit=rpm
